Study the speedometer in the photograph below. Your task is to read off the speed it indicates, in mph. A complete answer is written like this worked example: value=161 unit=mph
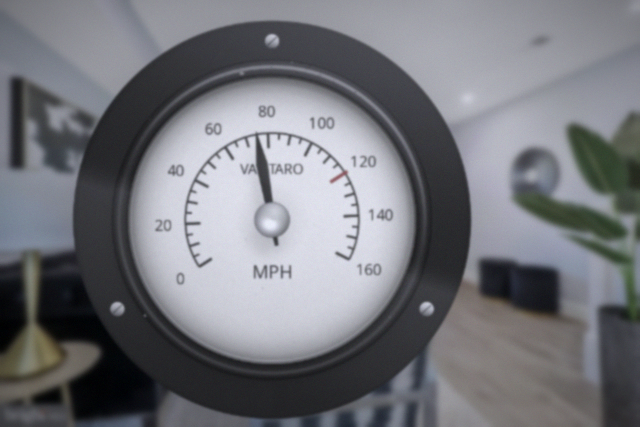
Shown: value=75 unit=mph
